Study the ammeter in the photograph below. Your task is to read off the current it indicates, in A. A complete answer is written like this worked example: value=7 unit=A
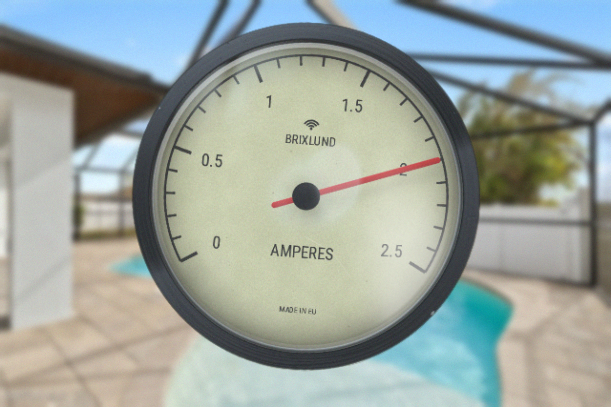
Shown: value=2 unit=A
